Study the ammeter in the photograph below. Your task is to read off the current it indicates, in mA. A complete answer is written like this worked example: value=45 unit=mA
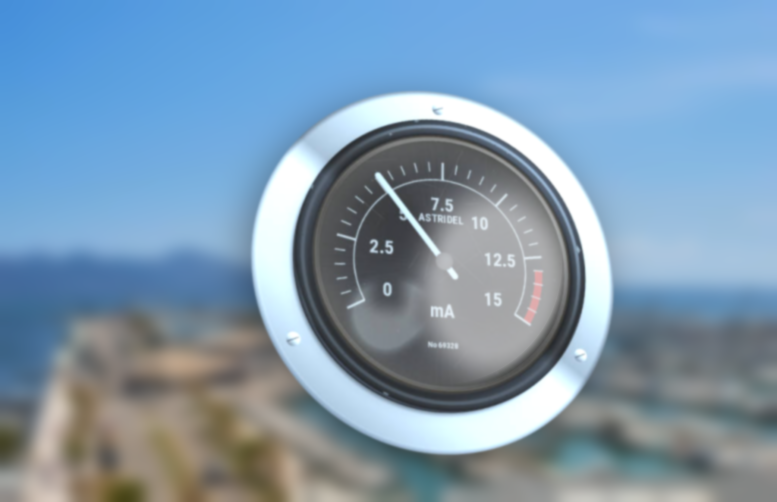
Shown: value=5 unit=mA
